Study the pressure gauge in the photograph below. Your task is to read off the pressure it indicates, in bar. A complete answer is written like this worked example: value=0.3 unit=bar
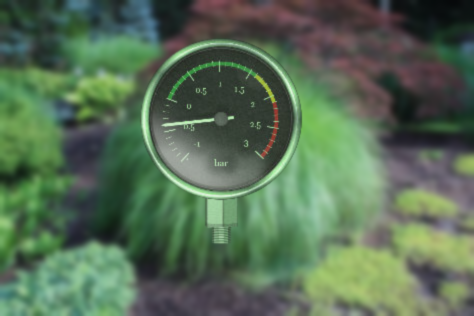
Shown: value=-0.4 unit=bar
